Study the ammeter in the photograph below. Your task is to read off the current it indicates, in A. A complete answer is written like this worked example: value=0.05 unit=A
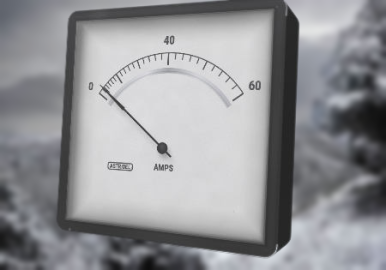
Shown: value=10 unit=A
